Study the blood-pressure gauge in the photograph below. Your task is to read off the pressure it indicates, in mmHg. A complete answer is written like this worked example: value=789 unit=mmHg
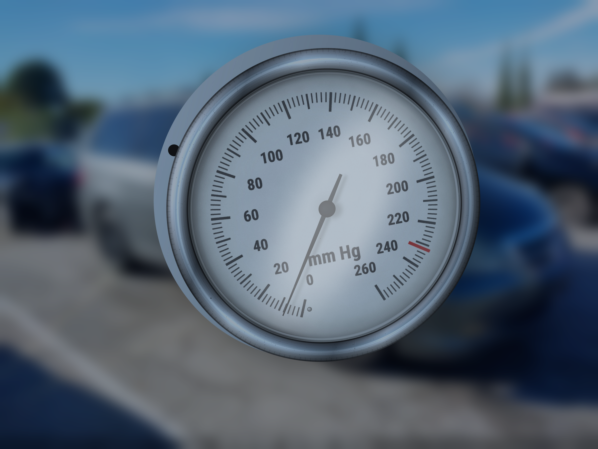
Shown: value=8 unit=mmHg
